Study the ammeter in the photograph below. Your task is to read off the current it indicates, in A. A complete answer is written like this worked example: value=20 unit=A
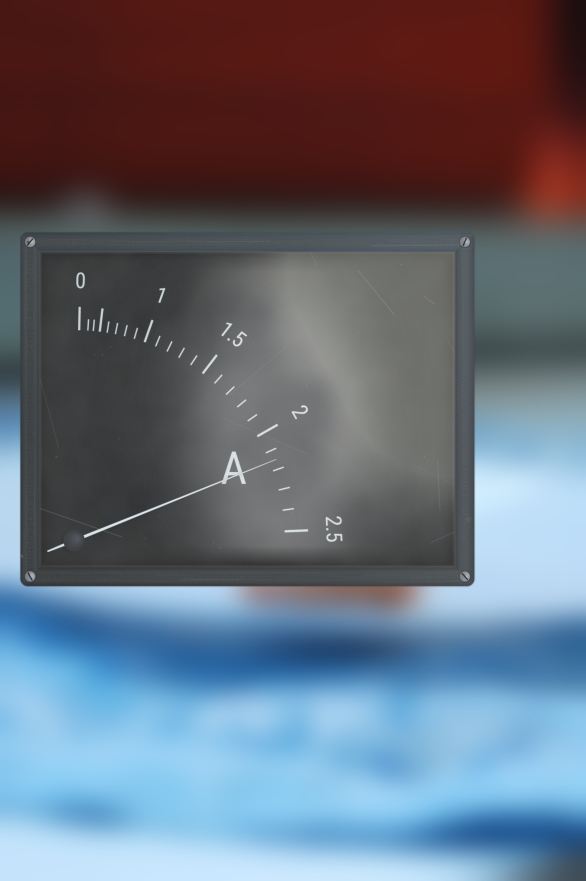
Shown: value=2.15 unit=A
